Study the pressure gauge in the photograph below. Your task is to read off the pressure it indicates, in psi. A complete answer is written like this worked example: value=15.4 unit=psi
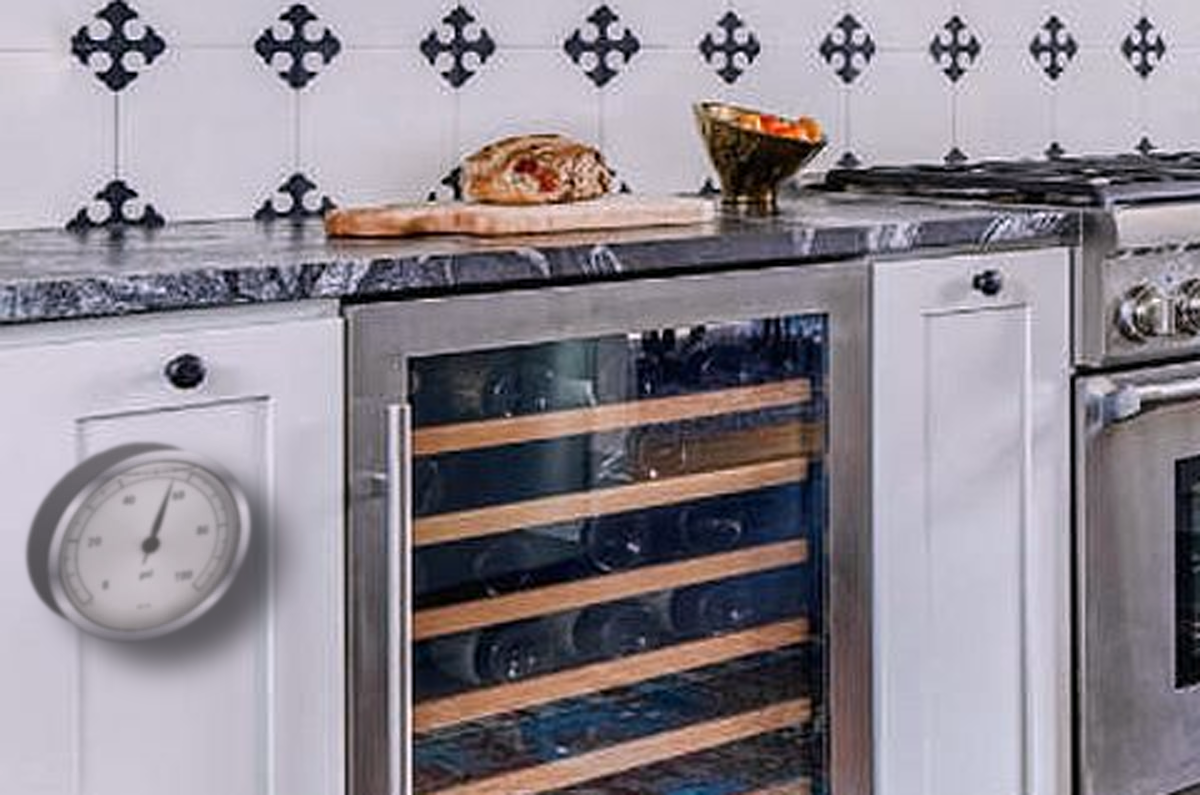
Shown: value=55 unit=psi
